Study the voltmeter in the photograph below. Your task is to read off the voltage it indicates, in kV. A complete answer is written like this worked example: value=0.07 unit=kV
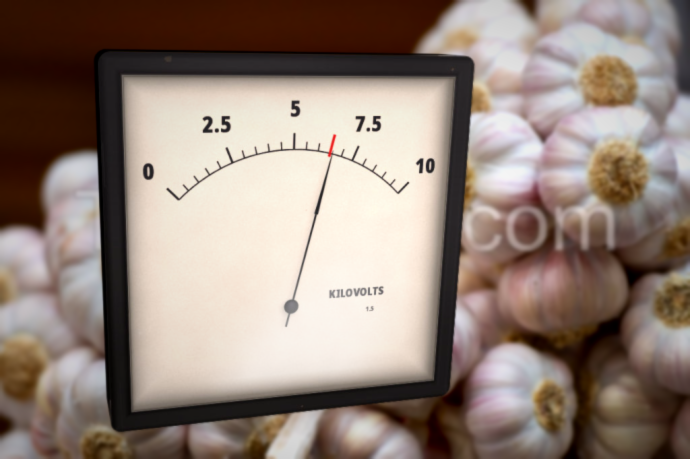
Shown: value=6.5 unit=kV
